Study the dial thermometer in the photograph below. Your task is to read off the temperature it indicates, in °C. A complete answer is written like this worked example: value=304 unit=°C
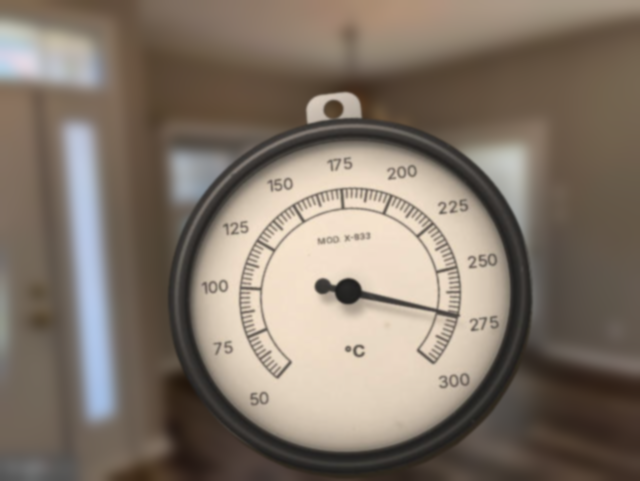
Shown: value=275 unit=°C
